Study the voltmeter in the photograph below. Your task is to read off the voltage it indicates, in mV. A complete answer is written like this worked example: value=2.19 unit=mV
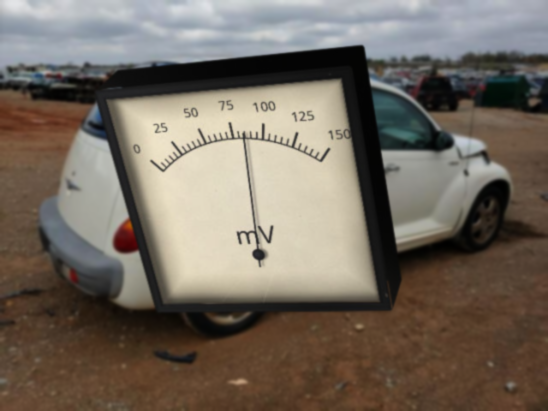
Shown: value=85 unit=mV
